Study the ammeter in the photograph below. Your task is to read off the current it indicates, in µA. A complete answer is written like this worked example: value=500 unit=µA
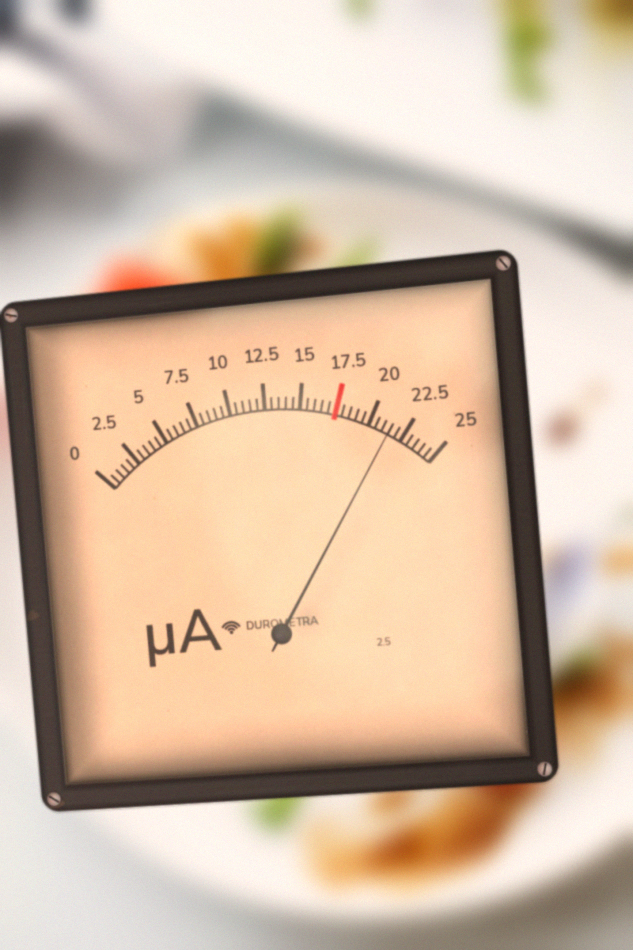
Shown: value=21.5 unit=µA
